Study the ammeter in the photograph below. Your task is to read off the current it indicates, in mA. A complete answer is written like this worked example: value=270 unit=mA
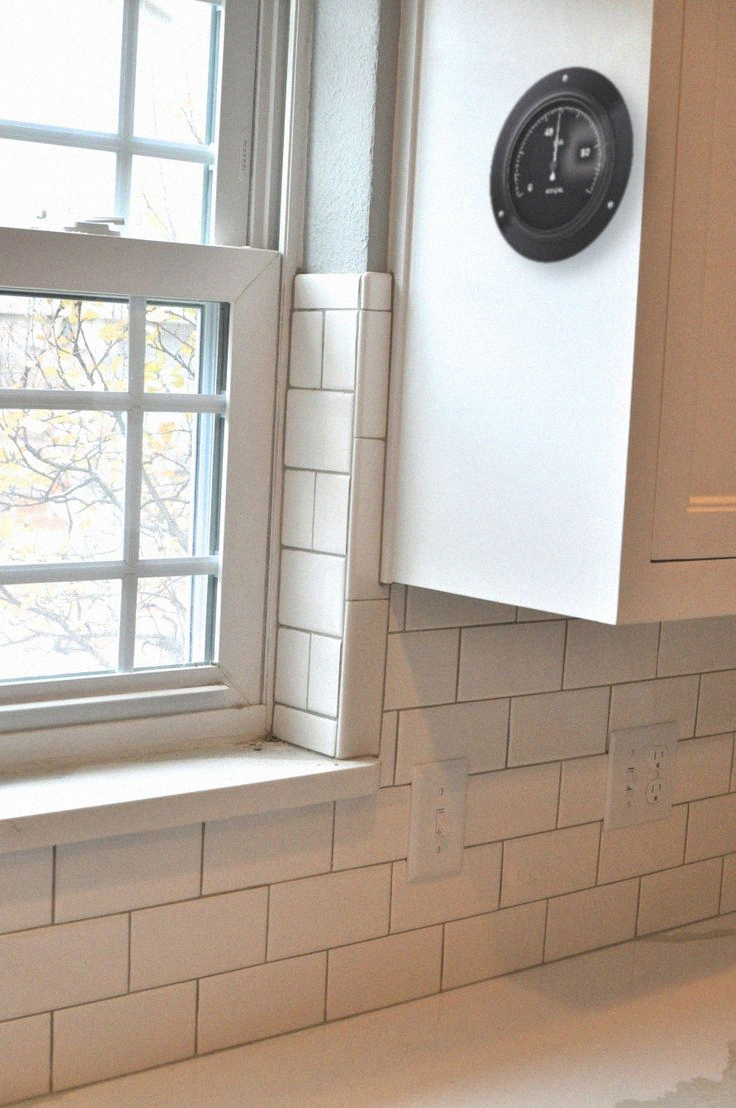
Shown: value=50 unit=mA
